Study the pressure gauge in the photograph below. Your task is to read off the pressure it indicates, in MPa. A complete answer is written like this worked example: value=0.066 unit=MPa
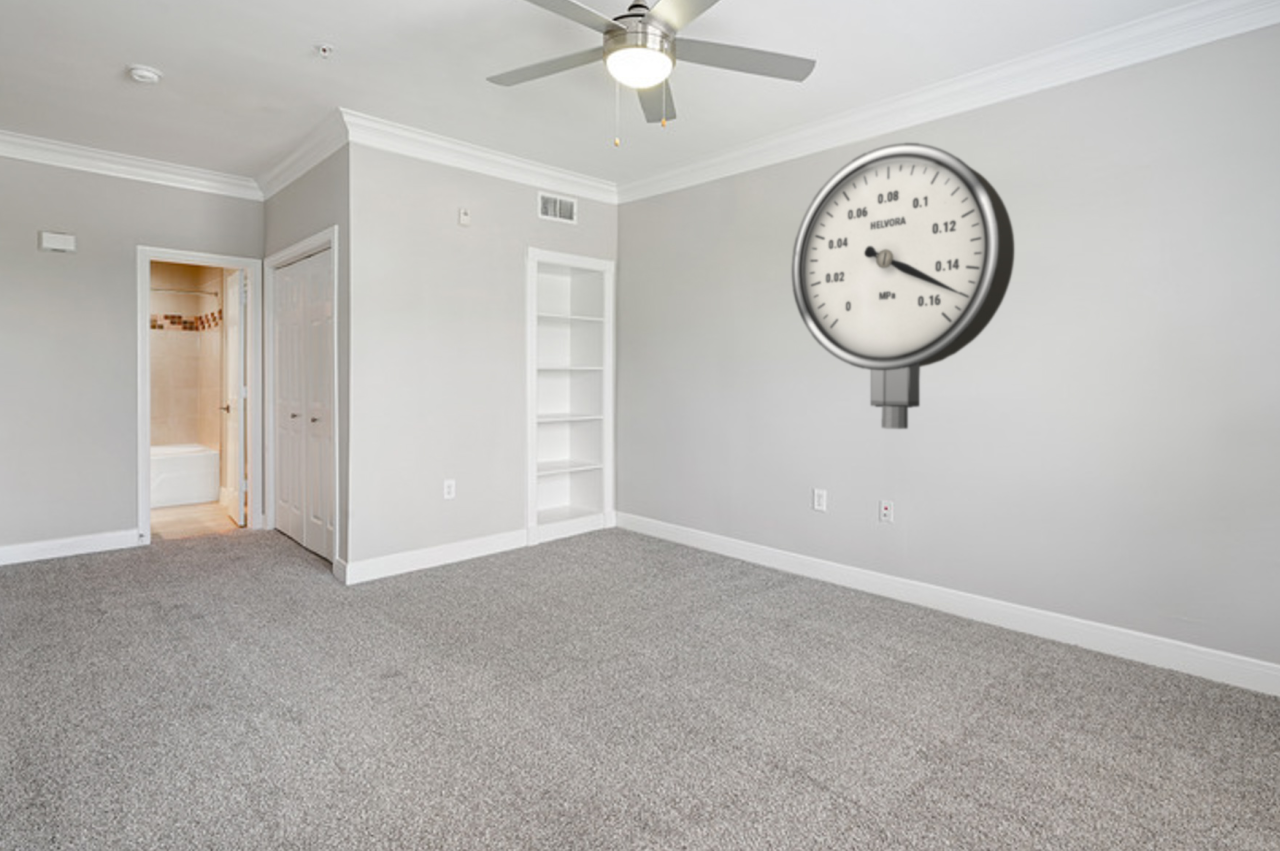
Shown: value=0.15 unit=MPa
